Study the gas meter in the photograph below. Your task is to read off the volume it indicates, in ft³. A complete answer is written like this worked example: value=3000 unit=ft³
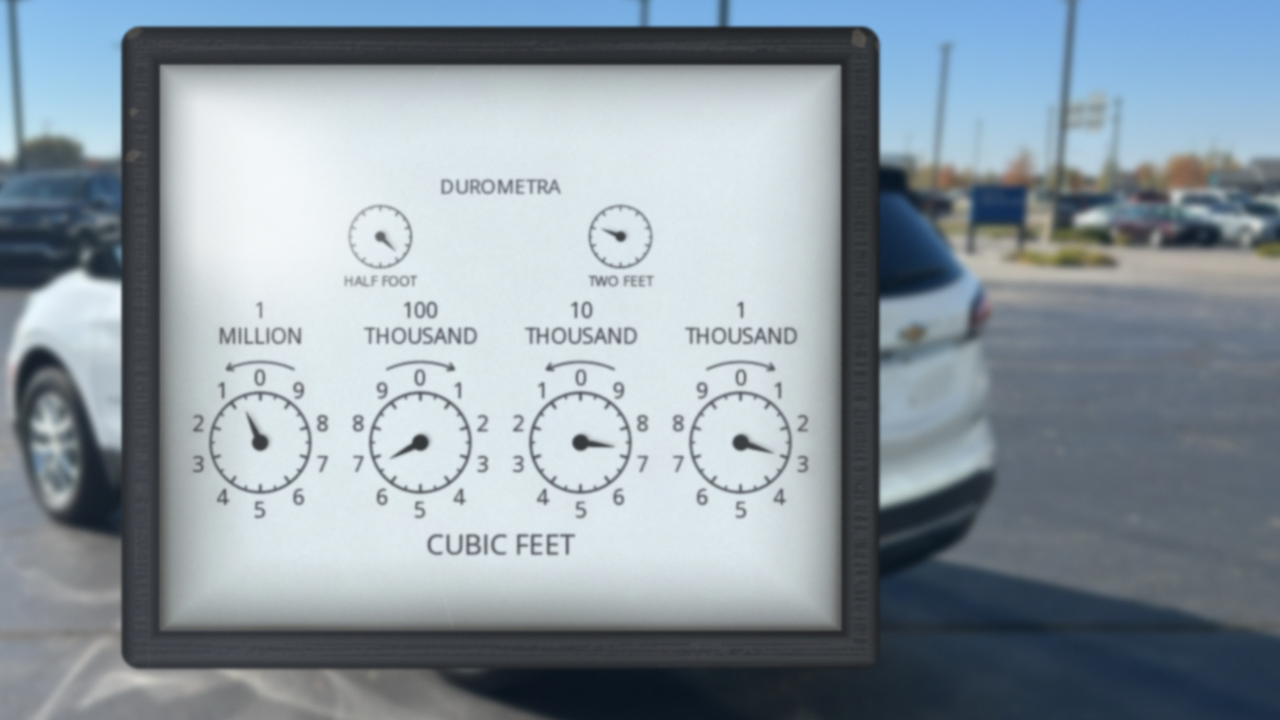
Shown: value=67300 unit=ft³
